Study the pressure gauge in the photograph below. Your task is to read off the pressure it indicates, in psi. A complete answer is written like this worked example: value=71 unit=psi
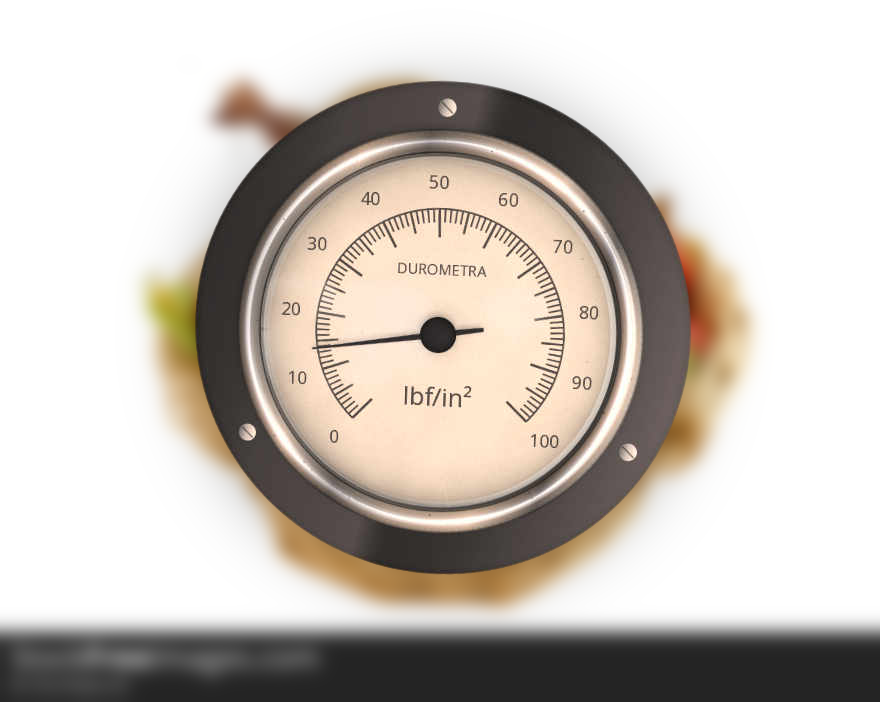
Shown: value=14 unit=psi
